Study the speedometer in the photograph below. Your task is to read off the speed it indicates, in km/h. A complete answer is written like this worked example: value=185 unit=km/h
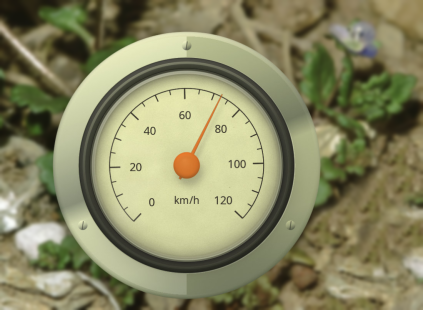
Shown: value=72.5 unit=km/h
